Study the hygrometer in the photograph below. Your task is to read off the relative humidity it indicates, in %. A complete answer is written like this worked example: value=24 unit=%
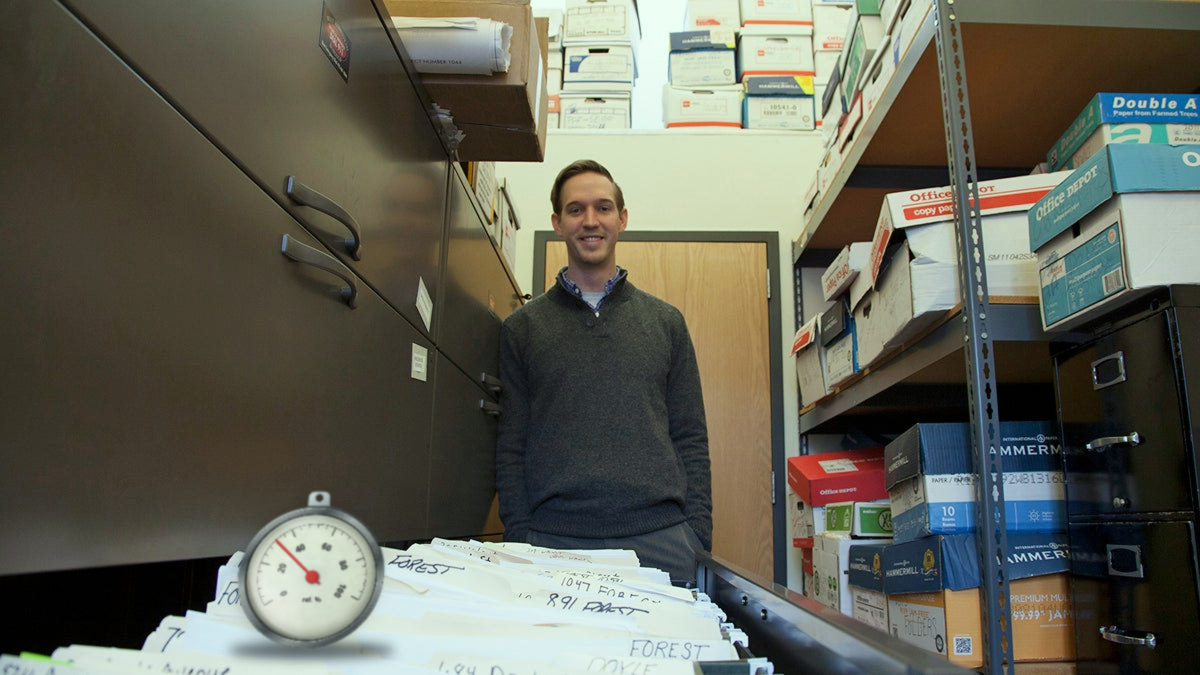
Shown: value=32 unit=%
